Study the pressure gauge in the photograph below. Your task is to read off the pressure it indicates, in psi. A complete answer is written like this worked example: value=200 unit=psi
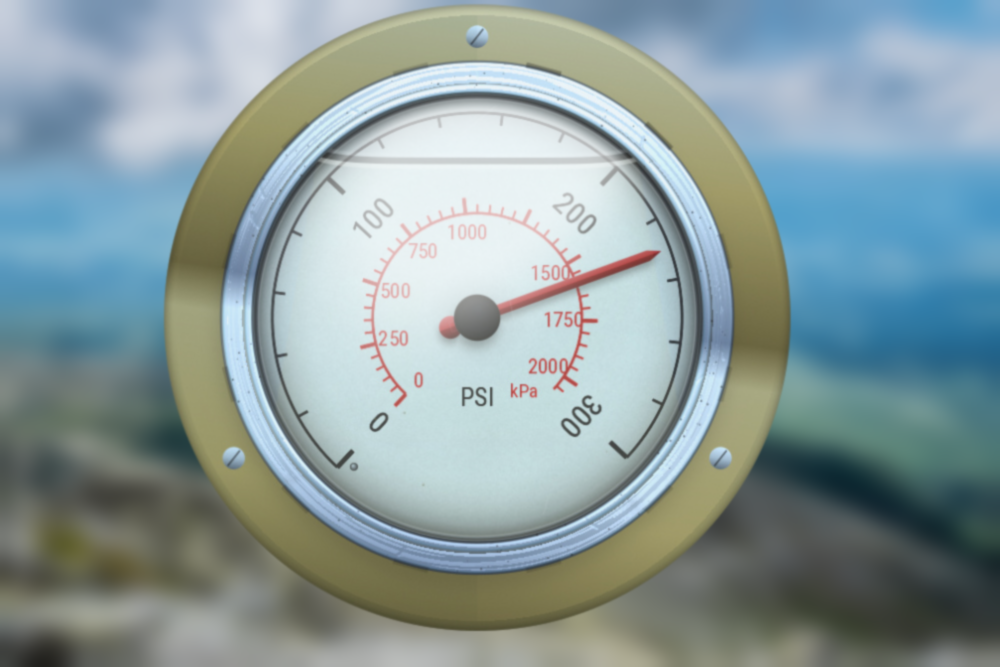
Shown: value=230 unit=psi
